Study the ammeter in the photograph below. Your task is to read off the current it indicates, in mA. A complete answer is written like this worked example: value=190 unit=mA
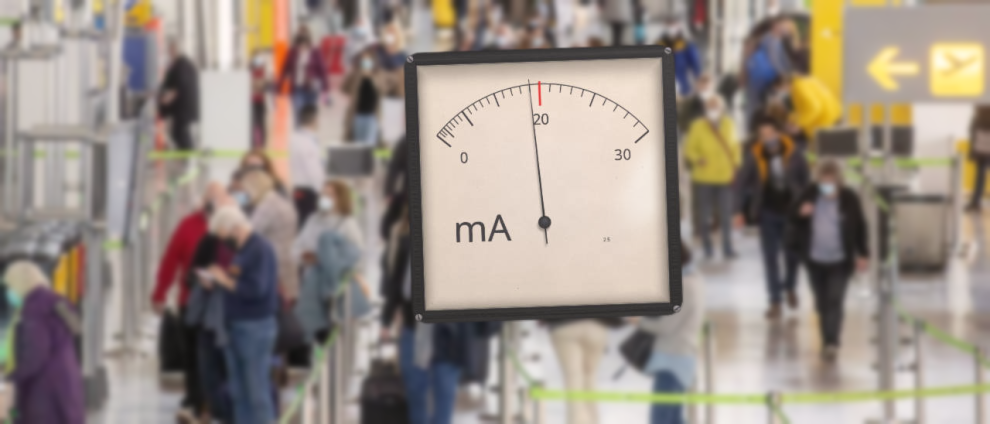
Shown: value=19 unit=mA
